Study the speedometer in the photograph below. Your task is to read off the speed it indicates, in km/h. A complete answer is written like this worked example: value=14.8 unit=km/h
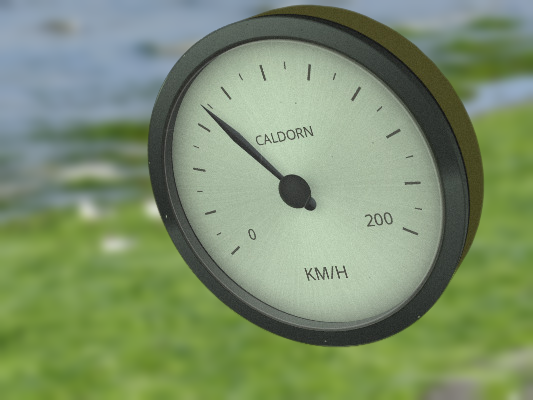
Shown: value=70 unit=km/h
